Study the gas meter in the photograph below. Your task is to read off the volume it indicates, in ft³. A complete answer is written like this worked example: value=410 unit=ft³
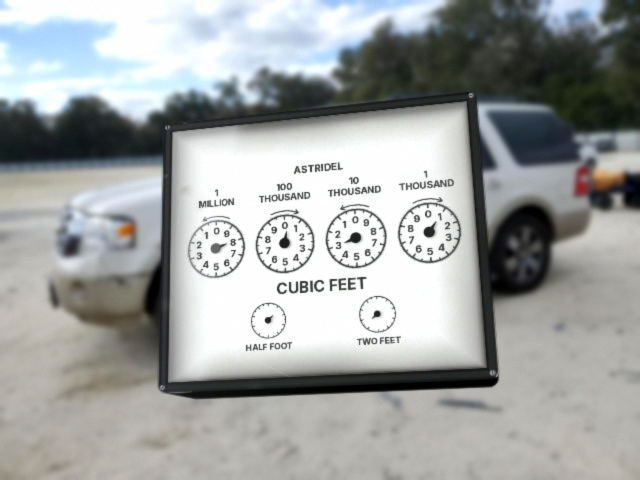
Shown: value=803100 unit=ft³
